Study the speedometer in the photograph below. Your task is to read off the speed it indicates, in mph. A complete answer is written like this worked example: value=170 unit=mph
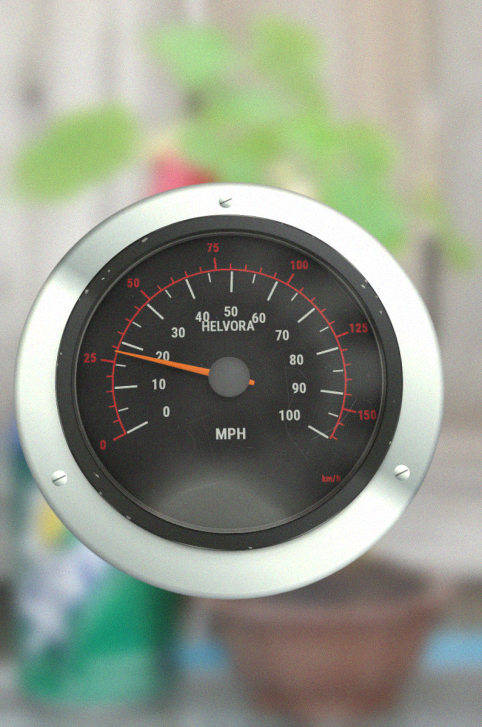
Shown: value=17.5 unit=mph
